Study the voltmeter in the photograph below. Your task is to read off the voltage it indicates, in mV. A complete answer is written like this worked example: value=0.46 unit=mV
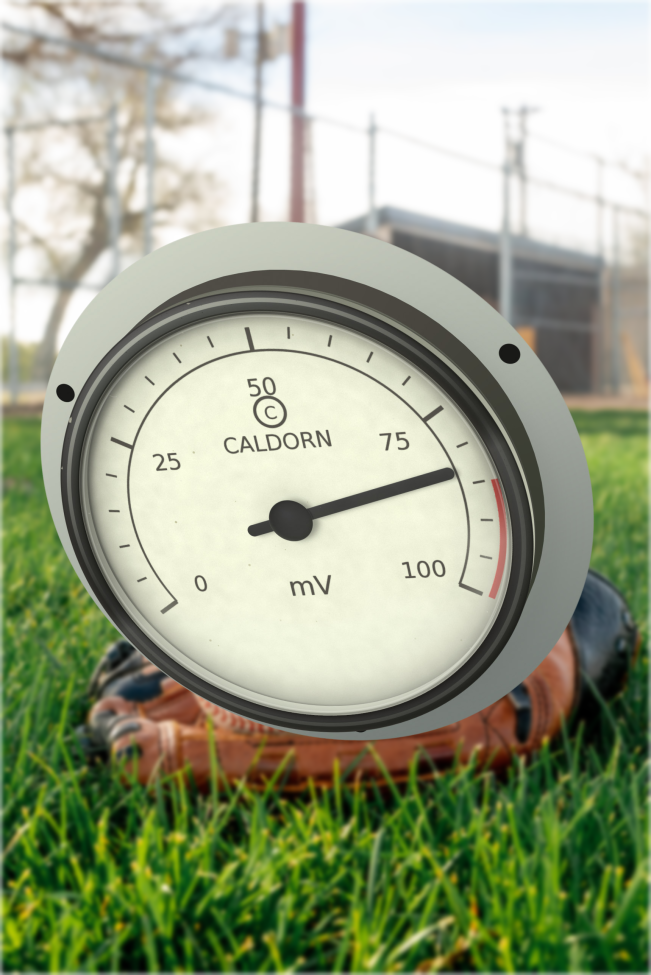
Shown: value=82.5 unit=mV
